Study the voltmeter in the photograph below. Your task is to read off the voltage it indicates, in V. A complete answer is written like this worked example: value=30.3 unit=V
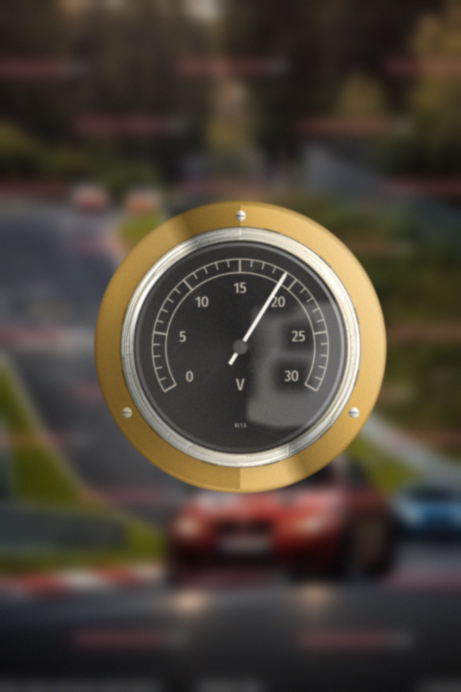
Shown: value=19 unit=V
